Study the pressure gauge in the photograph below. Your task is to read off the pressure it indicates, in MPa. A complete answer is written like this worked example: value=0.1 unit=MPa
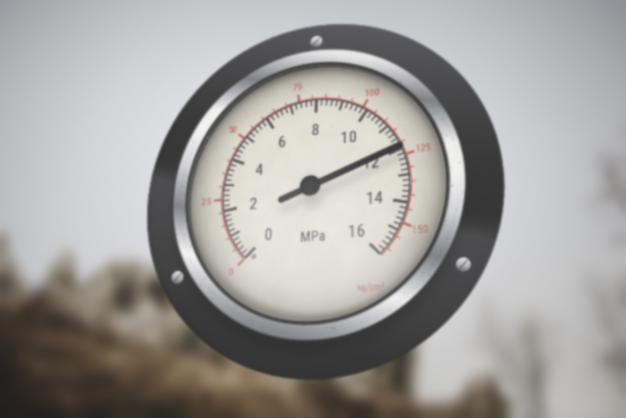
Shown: value=12 unit=MPa
